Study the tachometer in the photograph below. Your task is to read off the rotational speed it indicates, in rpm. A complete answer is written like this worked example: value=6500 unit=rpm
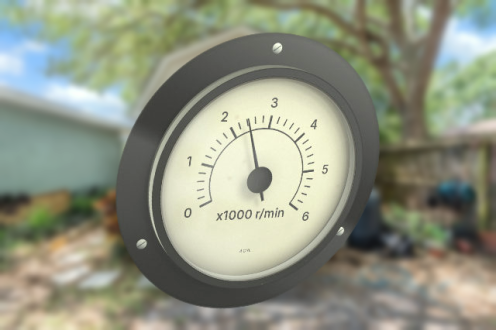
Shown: value=2400 unit=rpm
